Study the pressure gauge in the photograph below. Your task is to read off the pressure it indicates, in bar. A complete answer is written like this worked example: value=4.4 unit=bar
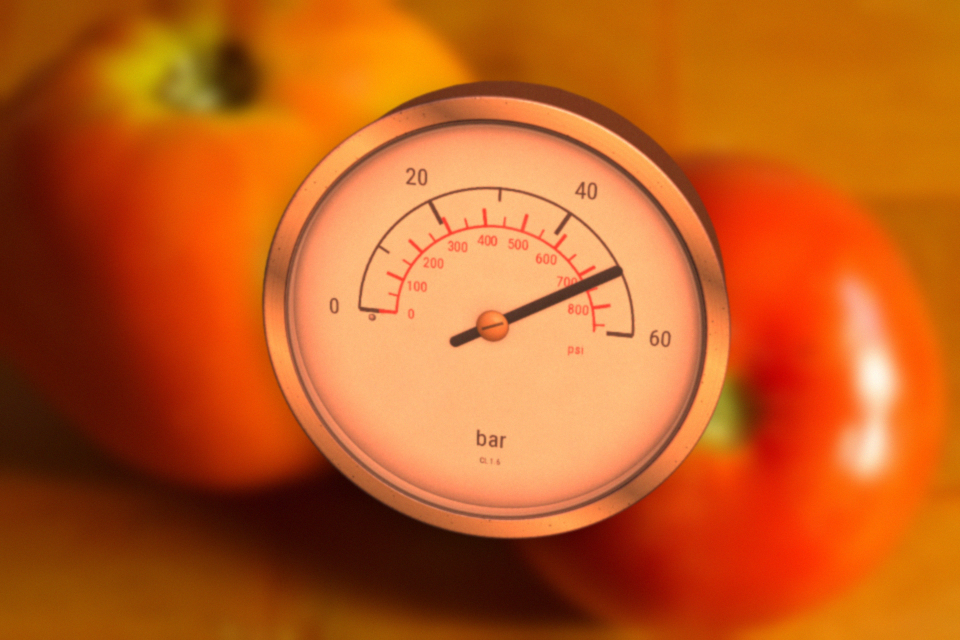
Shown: value=50 unit=bar
